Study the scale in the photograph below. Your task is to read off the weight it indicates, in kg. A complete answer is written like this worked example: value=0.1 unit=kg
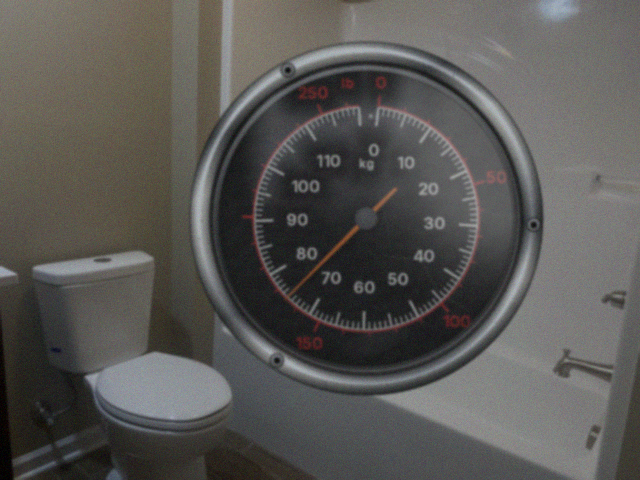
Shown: value=75 unit=kg
